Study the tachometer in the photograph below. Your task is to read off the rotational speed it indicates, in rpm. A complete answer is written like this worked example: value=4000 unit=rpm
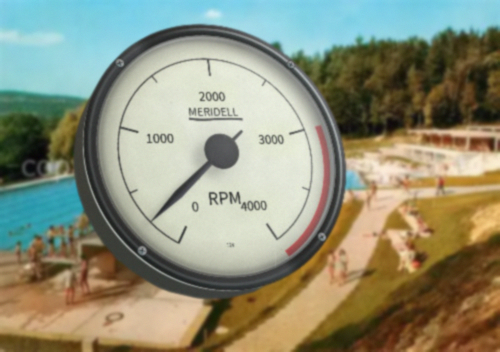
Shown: value=250 unit=rpm
